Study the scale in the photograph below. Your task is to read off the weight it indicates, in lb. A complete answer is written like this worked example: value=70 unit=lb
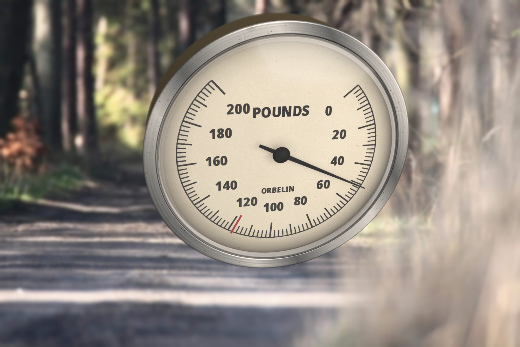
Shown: value=50 unit=lb
